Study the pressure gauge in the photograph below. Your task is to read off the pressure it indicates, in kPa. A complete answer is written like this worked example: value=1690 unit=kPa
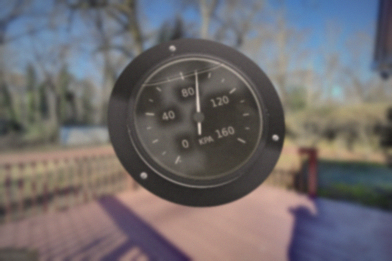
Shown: value=90 unit=kPa
